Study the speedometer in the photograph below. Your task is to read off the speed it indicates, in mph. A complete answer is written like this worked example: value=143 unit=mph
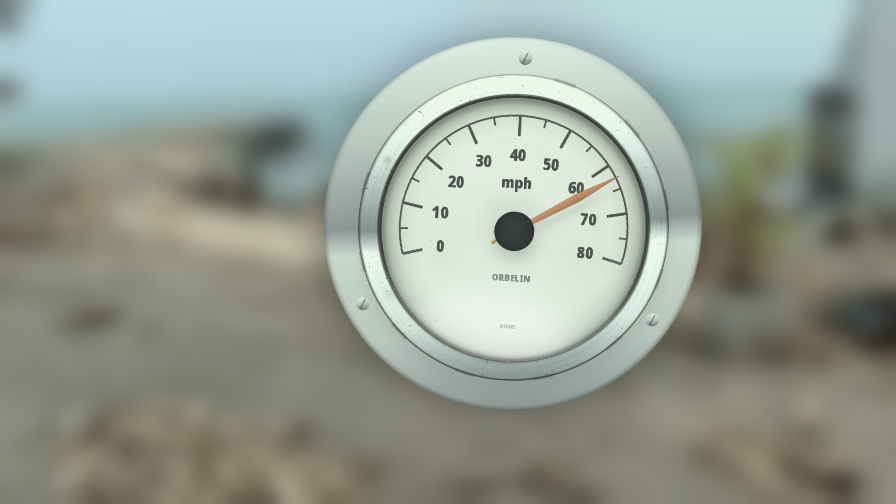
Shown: value=62.5 unit=mph
